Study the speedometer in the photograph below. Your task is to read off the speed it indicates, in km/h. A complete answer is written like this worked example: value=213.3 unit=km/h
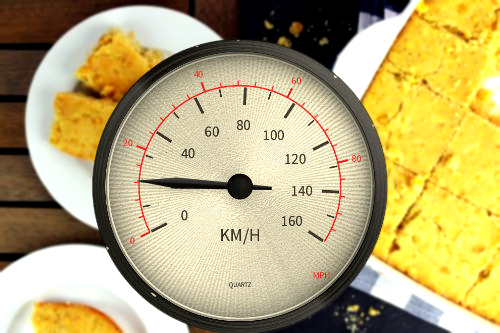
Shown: value=20 unit=km/h
